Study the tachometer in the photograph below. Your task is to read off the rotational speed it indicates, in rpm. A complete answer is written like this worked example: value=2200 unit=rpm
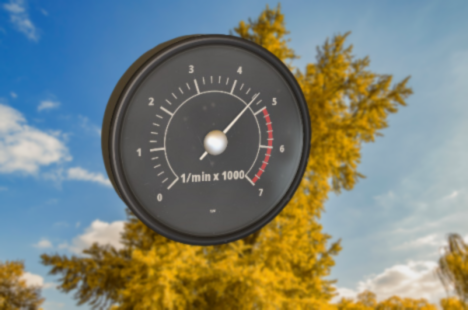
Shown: value=4600 unit=rpm
